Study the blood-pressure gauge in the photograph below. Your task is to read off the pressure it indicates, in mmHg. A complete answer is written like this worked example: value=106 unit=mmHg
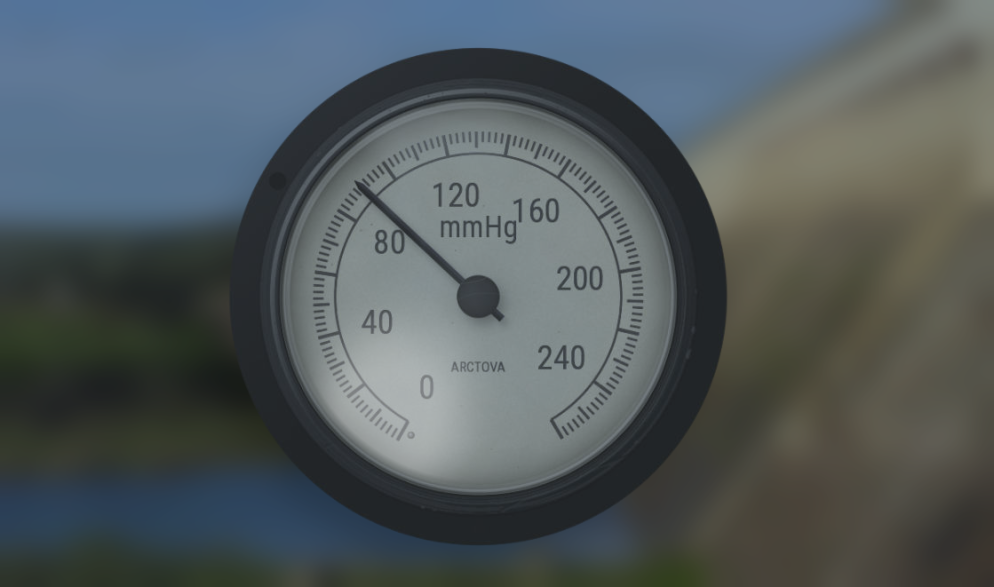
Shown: value=90 unit=mmHg
